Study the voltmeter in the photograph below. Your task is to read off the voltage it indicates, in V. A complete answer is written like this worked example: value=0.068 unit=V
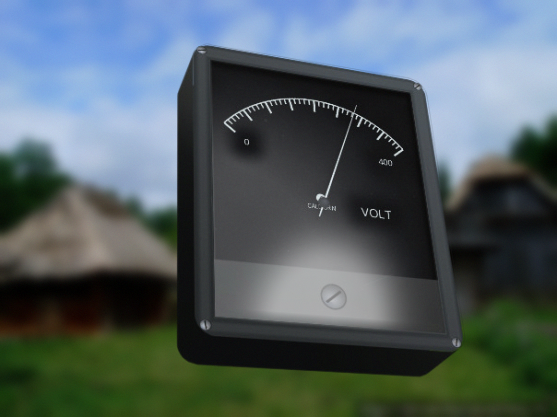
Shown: value=280 unit=V
